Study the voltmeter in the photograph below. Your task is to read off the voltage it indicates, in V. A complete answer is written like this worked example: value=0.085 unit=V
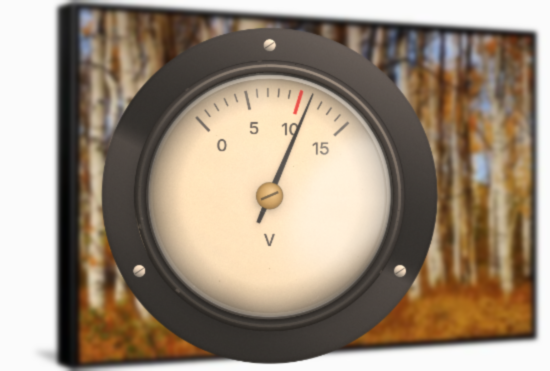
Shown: value=11 unit=V
